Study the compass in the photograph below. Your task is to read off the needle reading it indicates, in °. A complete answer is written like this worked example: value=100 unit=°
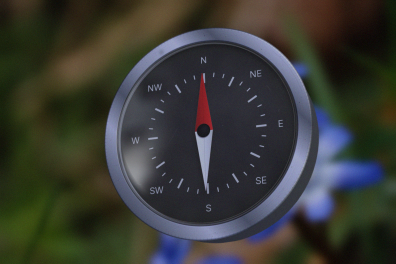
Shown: value=0 unit=°
